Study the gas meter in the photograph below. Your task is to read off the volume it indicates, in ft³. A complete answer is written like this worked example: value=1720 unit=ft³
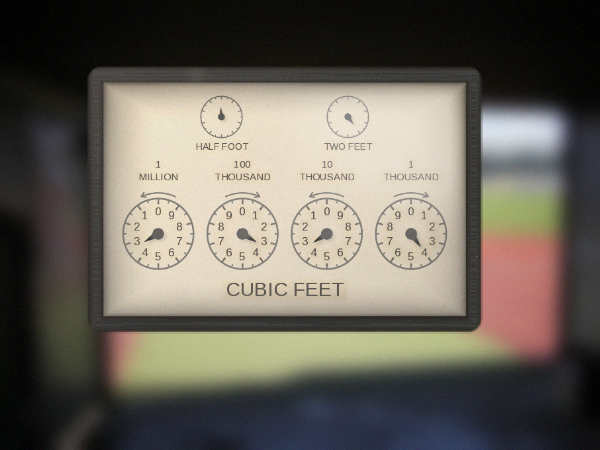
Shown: value=333400 unit=ft³
